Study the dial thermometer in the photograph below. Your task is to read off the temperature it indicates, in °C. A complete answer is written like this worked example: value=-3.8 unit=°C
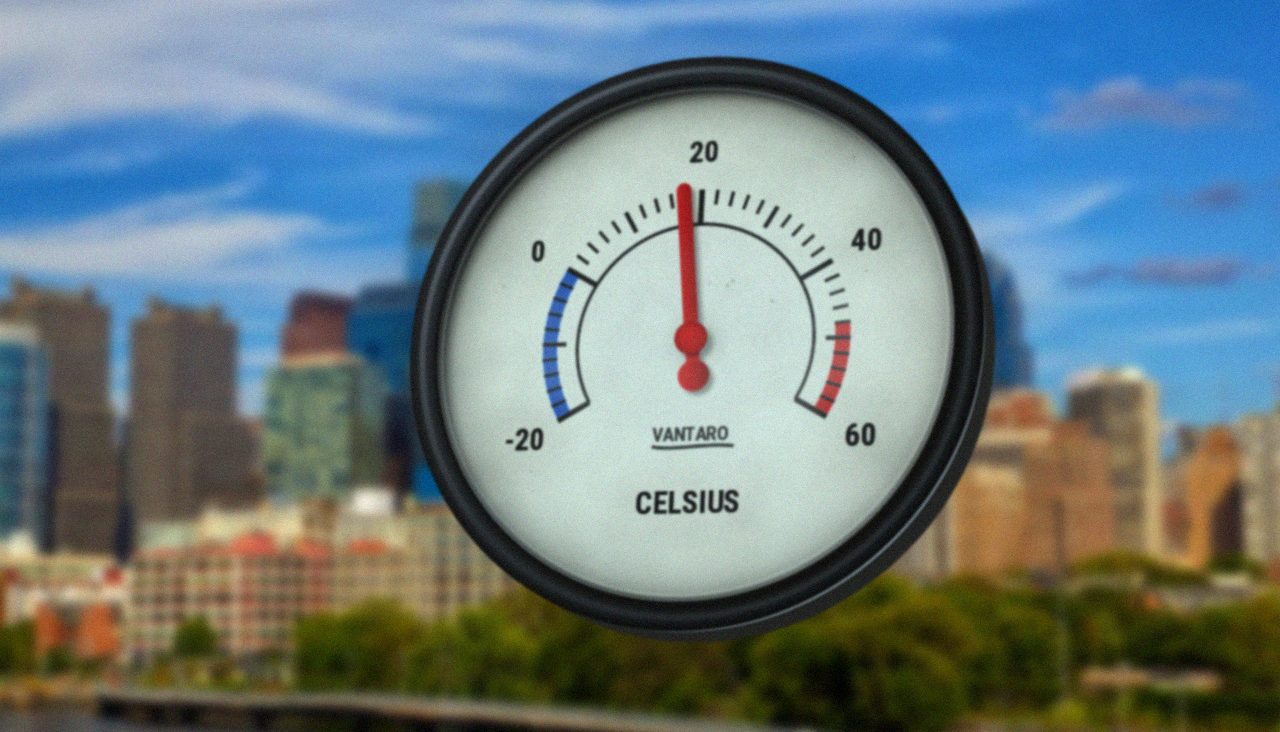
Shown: value=18 unit=°C
